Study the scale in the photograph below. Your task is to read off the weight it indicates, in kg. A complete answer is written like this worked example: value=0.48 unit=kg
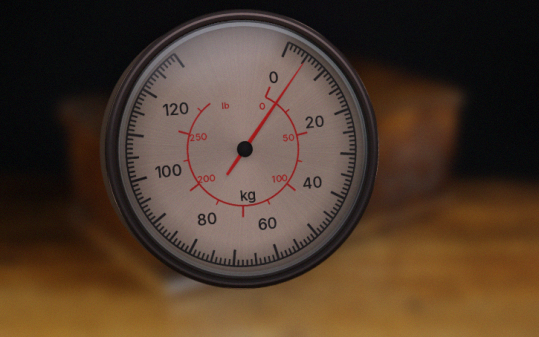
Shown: value=5 unit=kg
